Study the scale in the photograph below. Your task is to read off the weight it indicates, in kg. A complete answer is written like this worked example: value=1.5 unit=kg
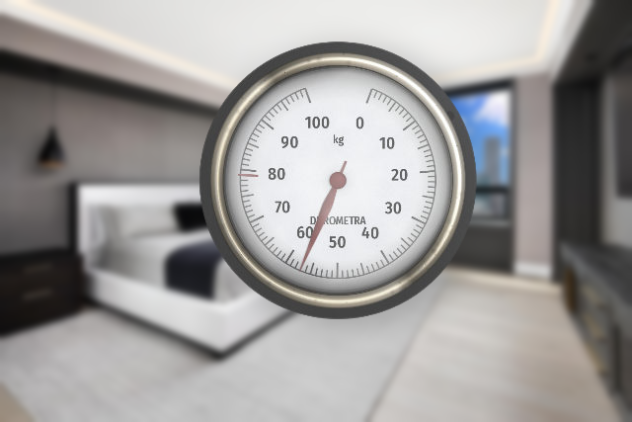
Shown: value=57 unit=kg
